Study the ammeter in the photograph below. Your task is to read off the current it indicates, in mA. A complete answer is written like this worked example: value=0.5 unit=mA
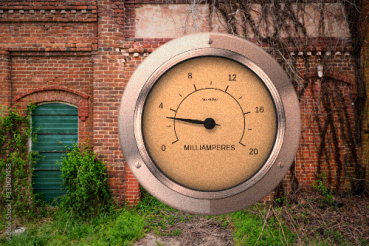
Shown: value=3 unit=mA
